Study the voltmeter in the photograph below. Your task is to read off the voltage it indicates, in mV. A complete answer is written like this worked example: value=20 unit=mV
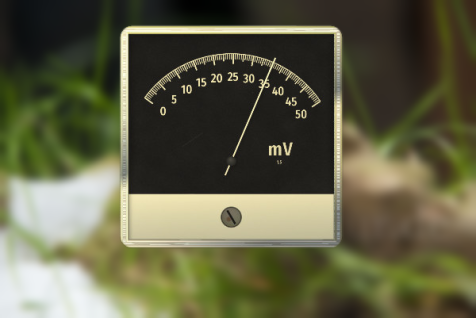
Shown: value=35 unit=mV
